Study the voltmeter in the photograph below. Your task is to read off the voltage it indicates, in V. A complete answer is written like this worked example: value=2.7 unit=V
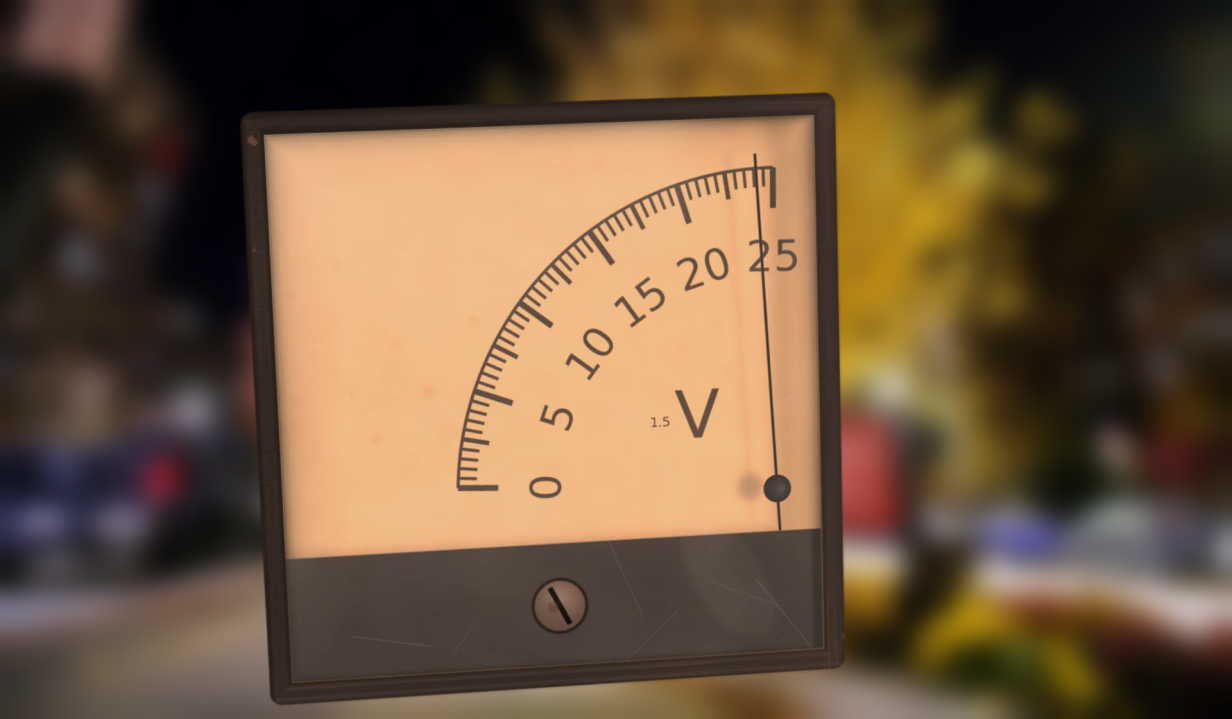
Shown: value=24 unit=V
